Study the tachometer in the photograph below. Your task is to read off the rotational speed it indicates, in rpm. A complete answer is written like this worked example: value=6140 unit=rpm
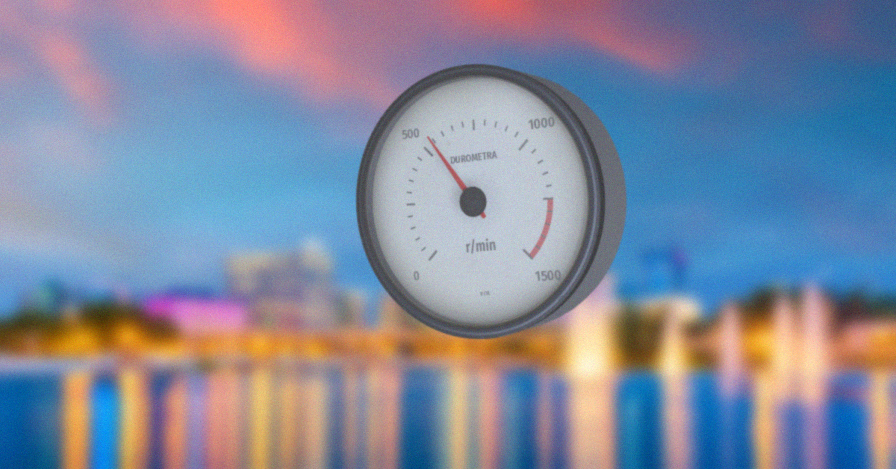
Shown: value=550 unit=rpm
